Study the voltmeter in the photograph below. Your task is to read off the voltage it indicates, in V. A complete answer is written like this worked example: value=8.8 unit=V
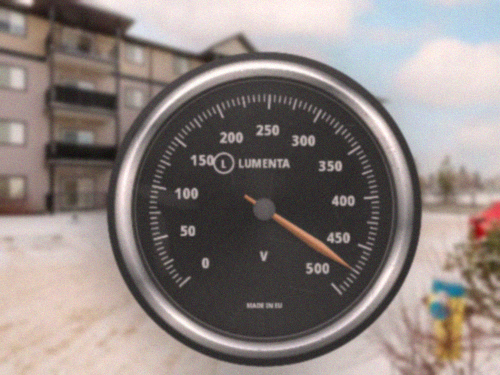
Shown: value=475 unit=V
